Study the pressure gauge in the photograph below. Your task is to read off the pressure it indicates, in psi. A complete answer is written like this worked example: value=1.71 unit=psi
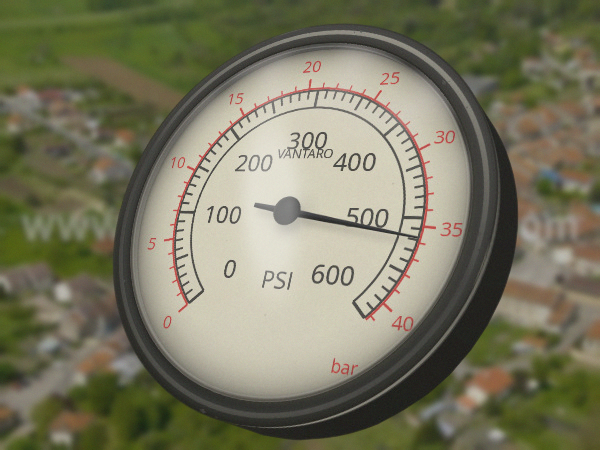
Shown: value=520 unit=psi
